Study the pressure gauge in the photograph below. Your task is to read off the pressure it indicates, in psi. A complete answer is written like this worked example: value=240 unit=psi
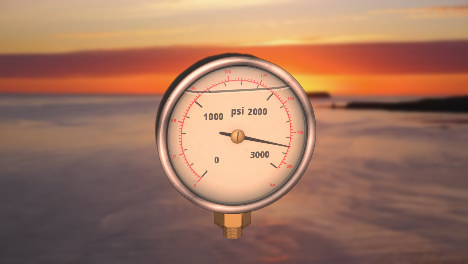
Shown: value=2700 unit=psi
